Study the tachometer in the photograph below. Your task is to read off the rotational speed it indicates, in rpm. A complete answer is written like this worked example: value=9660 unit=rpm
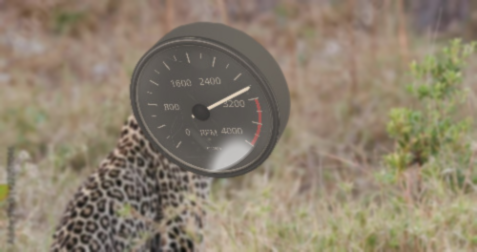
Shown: value=3000 unit=rpm
